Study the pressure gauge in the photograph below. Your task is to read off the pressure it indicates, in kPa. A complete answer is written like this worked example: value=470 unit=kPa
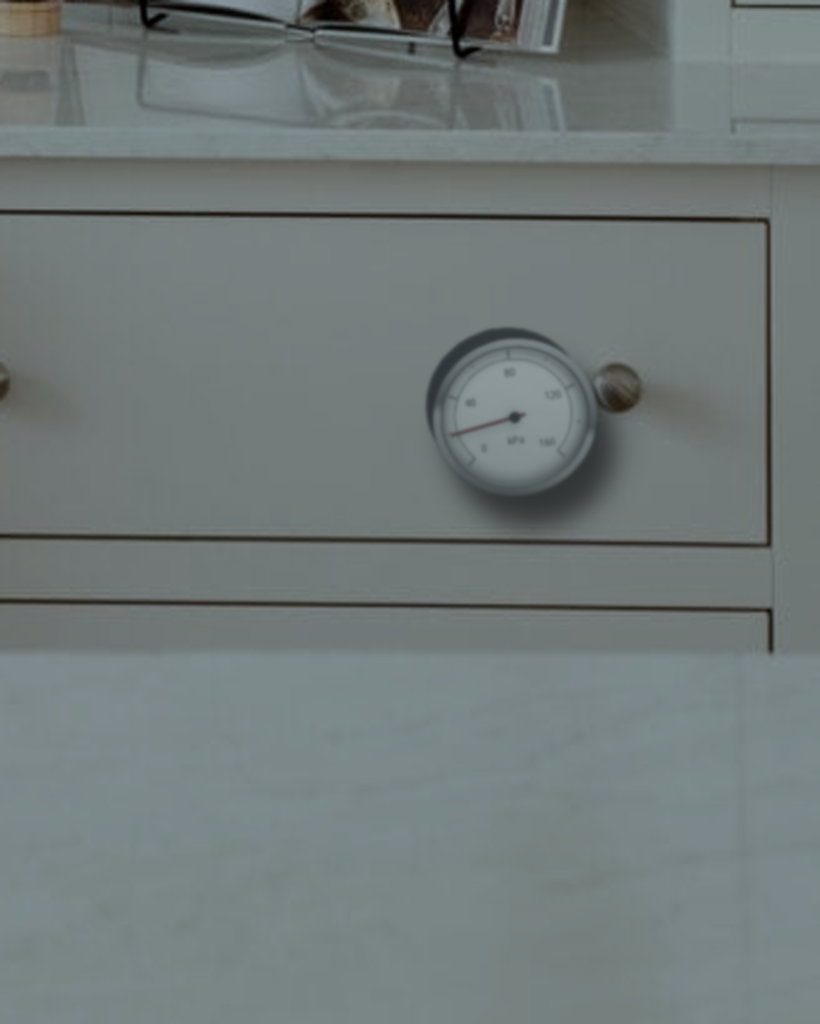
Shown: value=20 unit=kPa
